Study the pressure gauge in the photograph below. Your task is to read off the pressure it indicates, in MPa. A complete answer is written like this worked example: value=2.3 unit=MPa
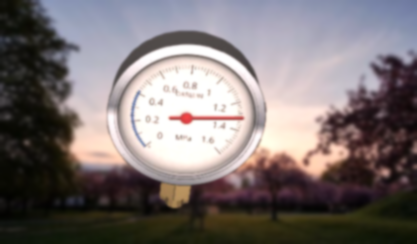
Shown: value=1.3 unit=MPa
